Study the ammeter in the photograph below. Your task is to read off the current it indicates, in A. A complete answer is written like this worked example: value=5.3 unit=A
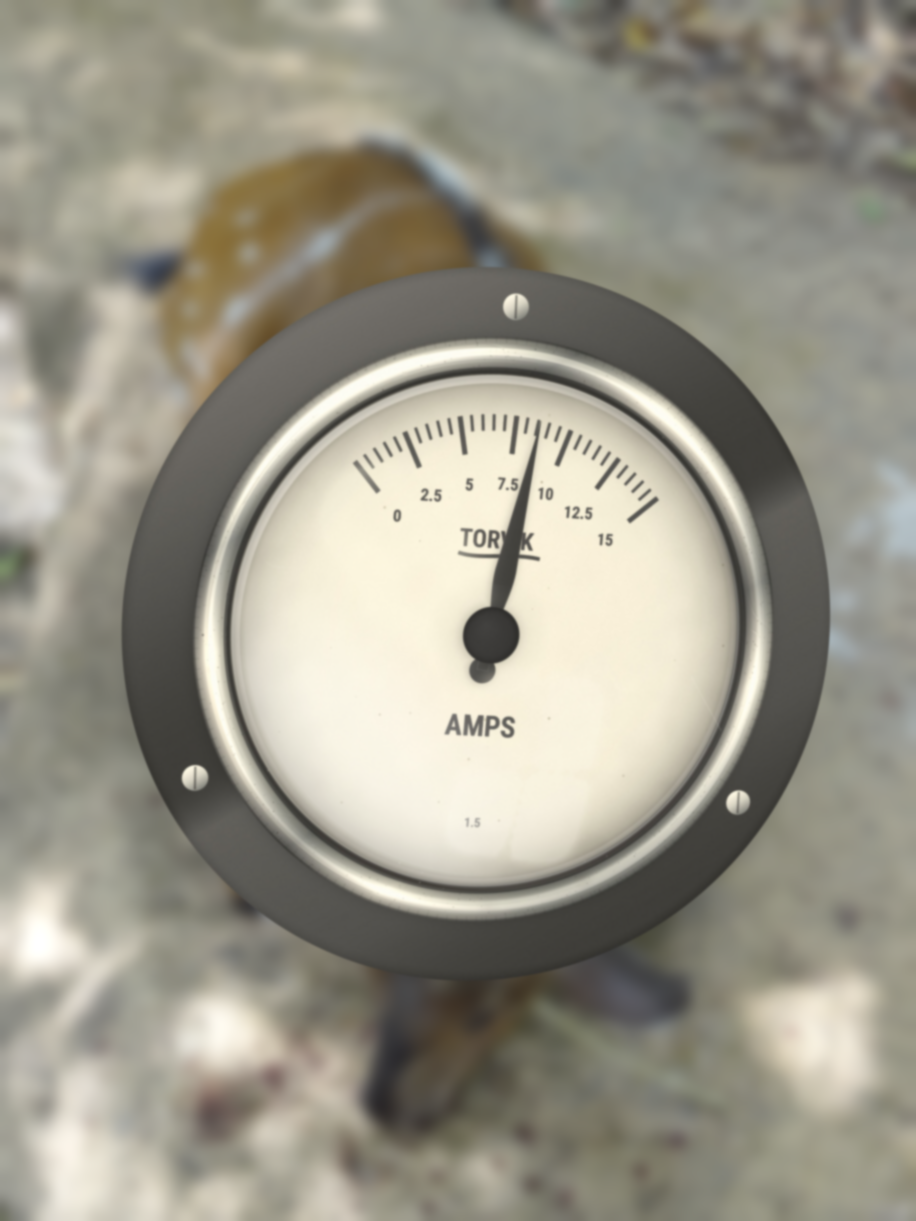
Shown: value=8.5 unit=A
